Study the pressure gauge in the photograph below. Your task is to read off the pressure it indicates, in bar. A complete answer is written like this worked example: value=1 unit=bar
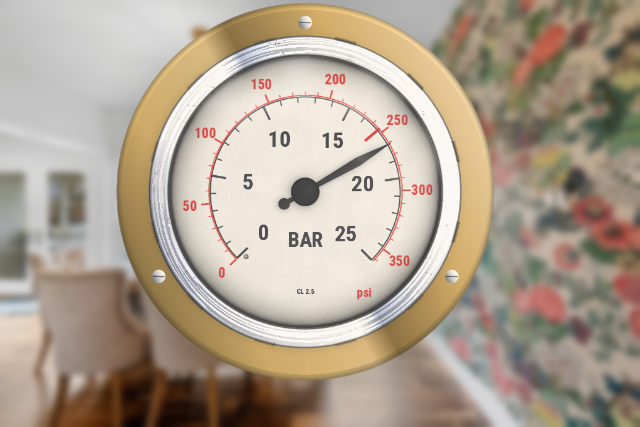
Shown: value=18 unit=bar
